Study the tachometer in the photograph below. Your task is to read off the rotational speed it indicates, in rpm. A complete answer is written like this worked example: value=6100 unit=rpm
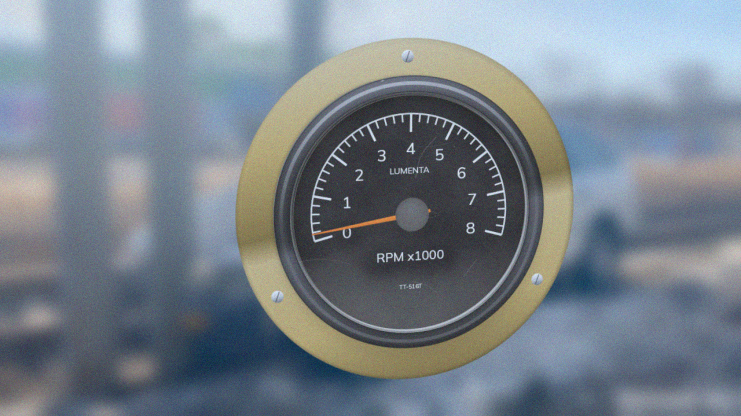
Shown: value=200 unit=rpm
